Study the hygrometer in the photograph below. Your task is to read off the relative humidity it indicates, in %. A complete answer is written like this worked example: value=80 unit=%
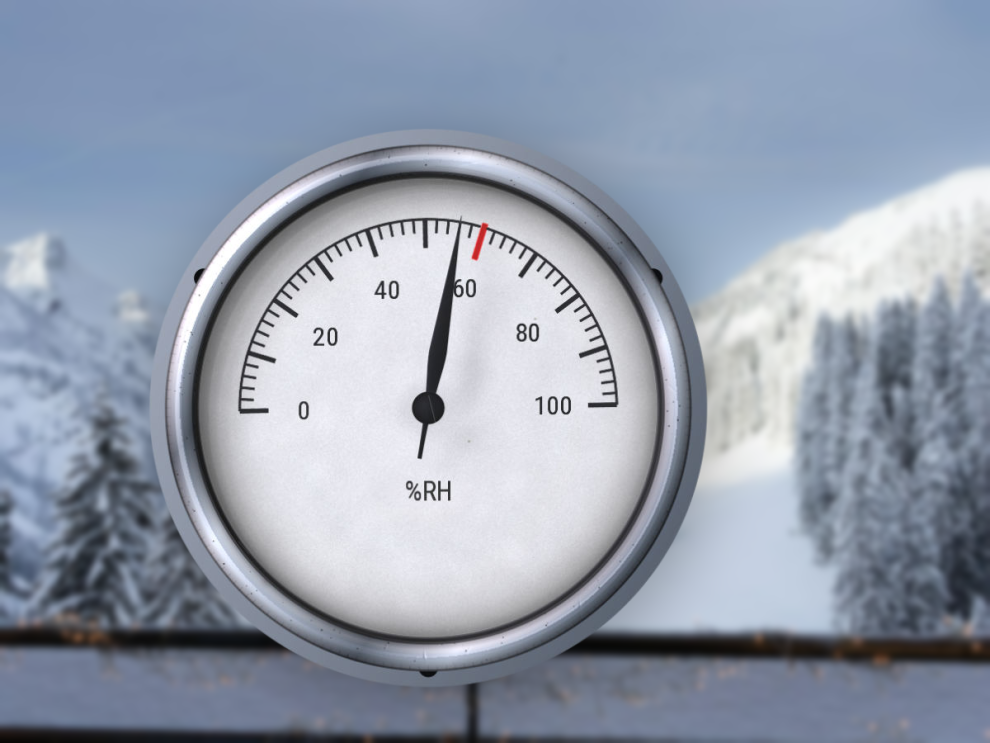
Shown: value=56 unit=%
